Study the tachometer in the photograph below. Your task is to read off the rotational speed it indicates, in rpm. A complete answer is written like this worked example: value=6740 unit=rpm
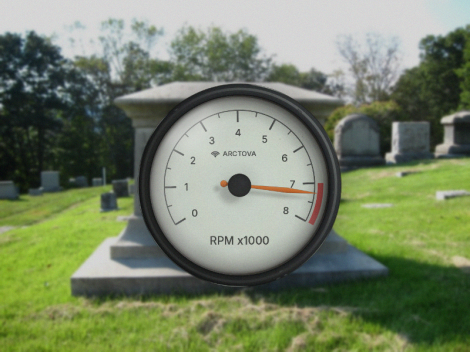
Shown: value=7250 unit=rpm
